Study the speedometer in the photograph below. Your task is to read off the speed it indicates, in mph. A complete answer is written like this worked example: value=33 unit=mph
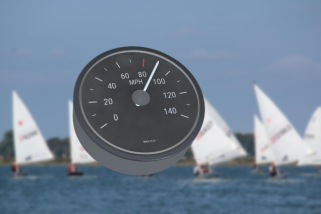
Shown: value=90 unit=mph
